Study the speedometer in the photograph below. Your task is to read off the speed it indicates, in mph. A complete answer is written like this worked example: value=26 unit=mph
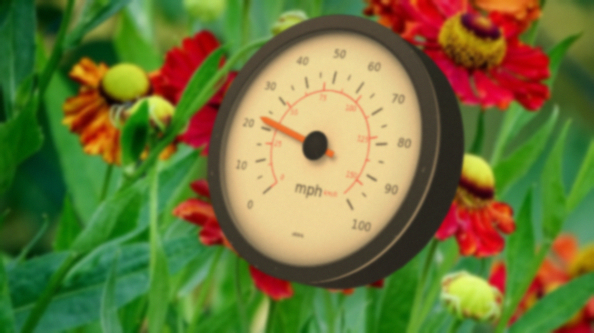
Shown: value=22.5 unit=mph
